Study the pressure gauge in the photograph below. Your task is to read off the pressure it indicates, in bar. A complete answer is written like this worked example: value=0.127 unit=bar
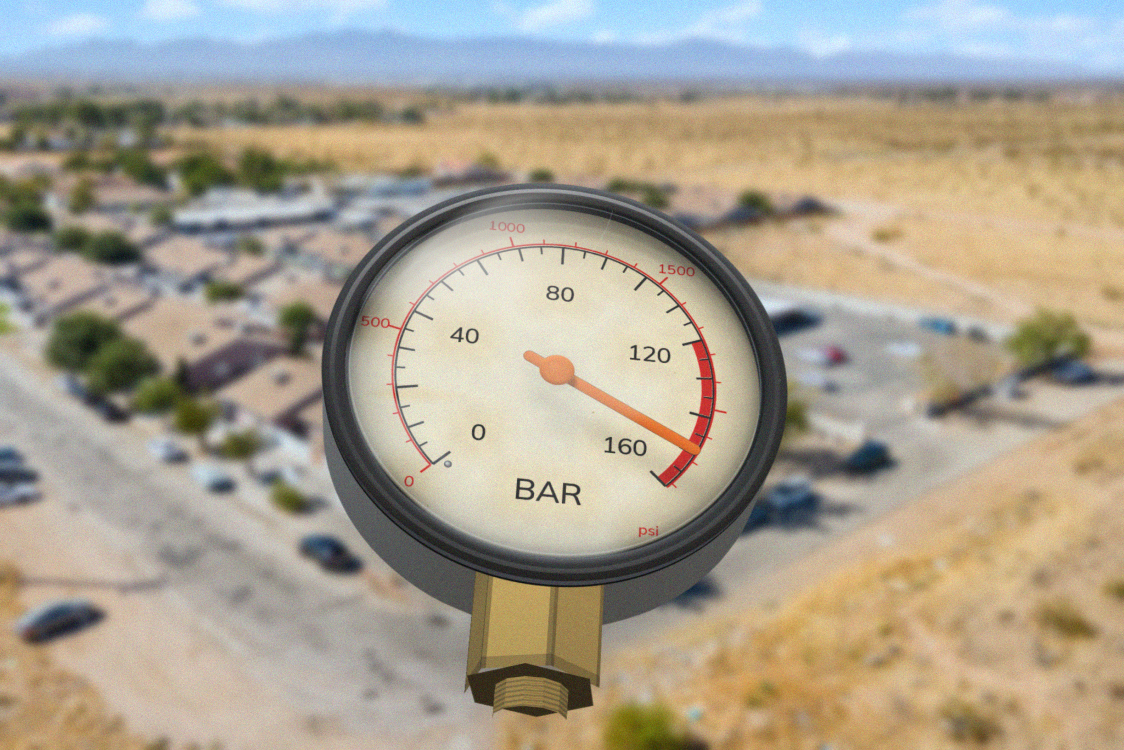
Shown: value=150 unit=bar
